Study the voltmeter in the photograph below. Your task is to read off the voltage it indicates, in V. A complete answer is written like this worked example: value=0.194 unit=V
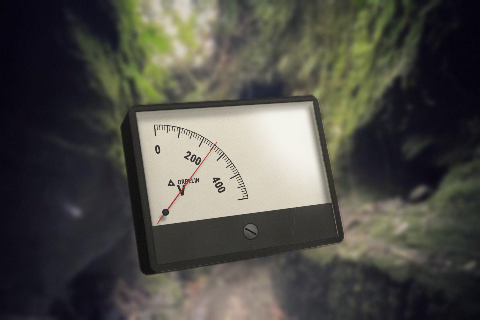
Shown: value=250 unit=V
